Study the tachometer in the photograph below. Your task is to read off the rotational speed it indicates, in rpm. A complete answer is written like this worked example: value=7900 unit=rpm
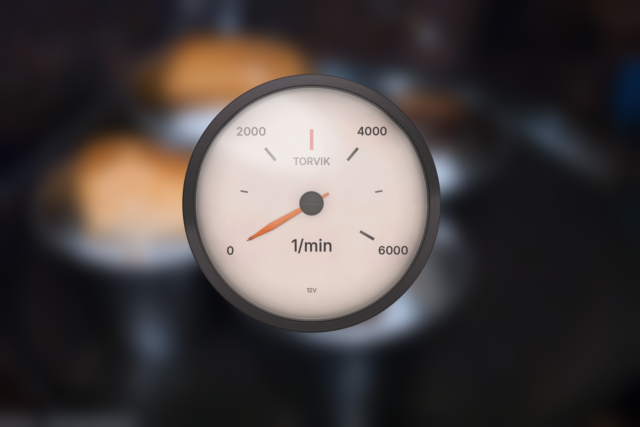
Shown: value=0 unit=rpm
